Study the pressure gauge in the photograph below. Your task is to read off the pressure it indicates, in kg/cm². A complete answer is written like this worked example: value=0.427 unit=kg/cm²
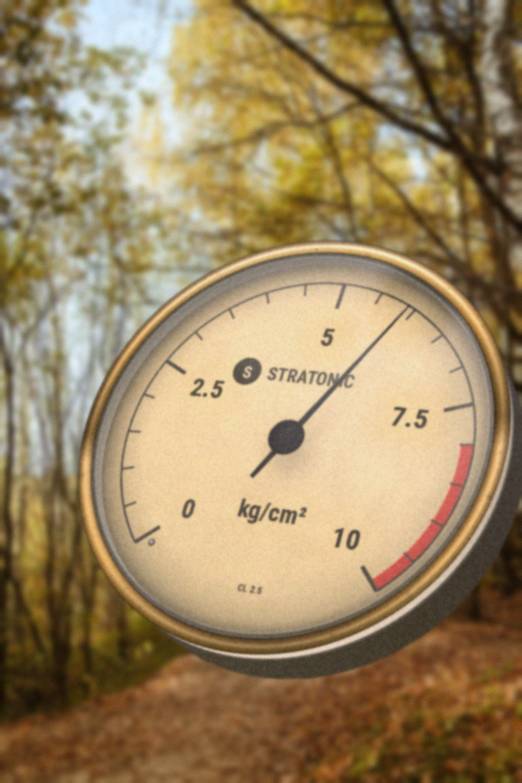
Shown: value=6 unit=kg/cm²
